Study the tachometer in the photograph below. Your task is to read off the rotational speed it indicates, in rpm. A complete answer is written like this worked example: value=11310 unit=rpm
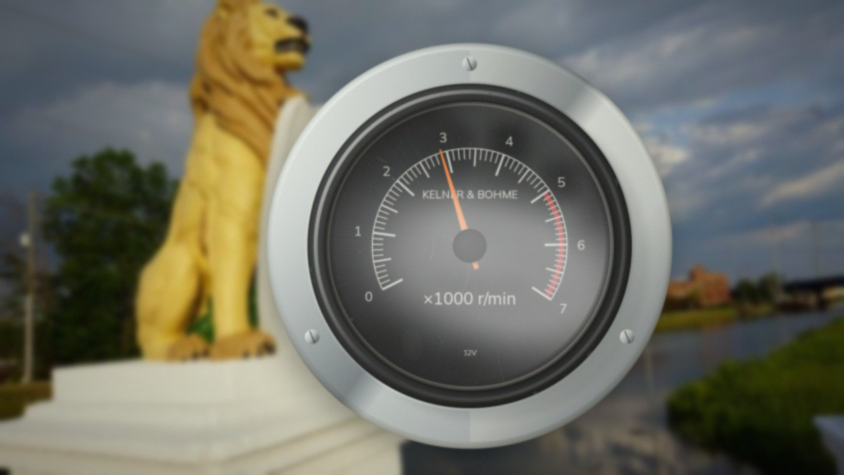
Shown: value=2900 unit=rpm
